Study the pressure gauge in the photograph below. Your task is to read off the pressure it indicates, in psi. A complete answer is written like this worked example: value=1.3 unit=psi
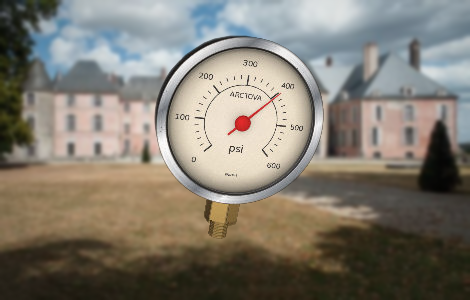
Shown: value=400 unit=psi
